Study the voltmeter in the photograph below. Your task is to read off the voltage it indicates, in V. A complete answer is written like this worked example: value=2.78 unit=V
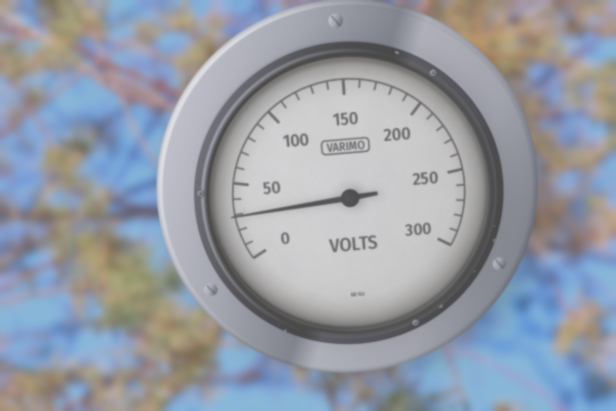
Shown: value=30 unit=V
